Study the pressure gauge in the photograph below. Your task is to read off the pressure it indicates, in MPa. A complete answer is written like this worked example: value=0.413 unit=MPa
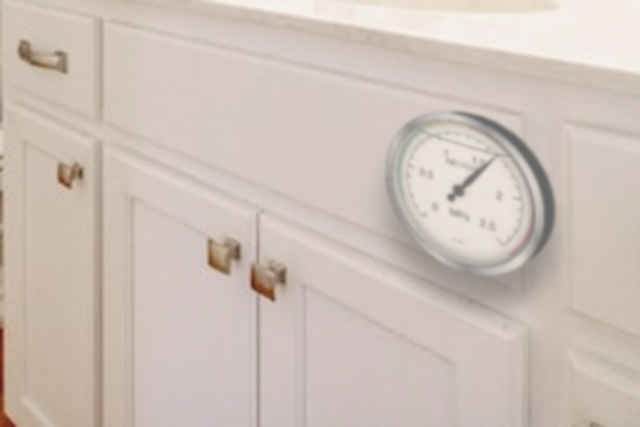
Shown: value=1.6 unit=MPa
